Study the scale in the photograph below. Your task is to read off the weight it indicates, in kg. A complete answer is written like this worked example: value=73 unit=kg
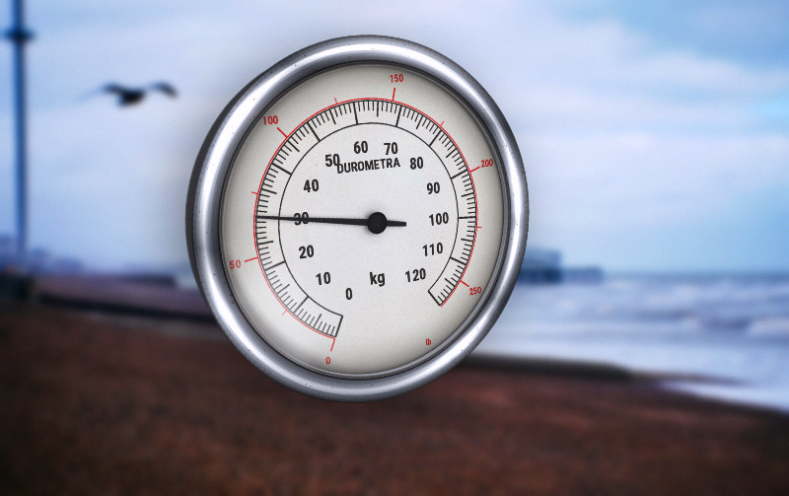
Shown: value=30 unit=kg
